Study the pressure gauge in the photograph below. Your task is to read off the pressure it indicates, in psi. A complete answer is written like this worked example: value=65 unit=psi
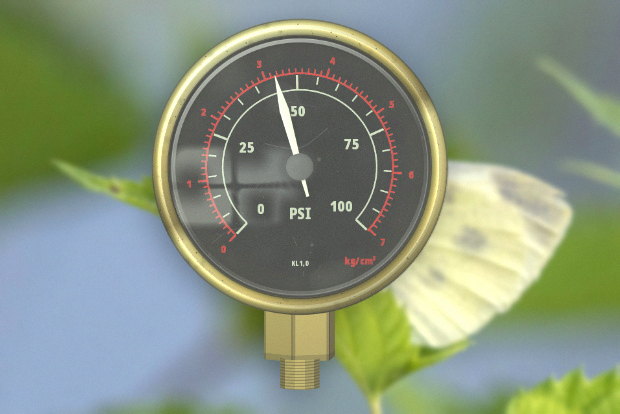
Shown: value=45 unit=psi
